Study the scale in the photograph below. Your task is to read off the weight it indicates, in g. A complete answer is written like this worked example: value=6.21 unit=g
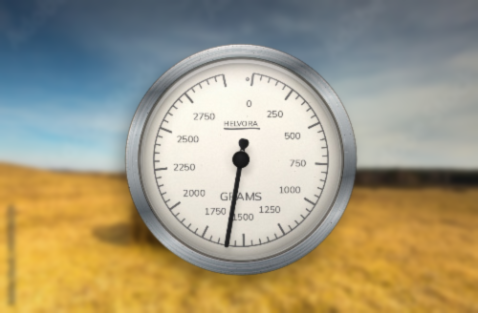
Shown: value=1600 unit=g
